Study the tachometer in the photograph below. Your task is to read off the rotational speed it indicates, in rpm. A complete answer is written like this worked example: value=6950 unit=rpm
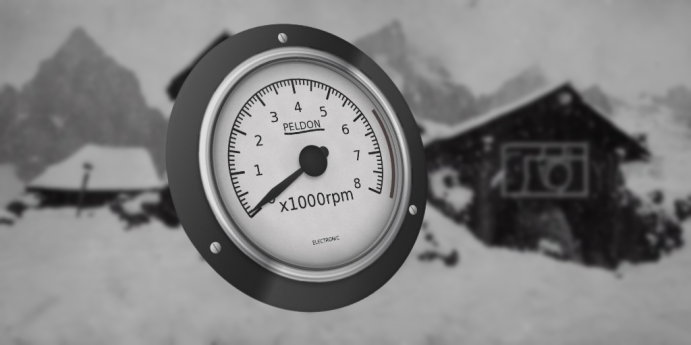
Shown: value=100 unit=rpm
